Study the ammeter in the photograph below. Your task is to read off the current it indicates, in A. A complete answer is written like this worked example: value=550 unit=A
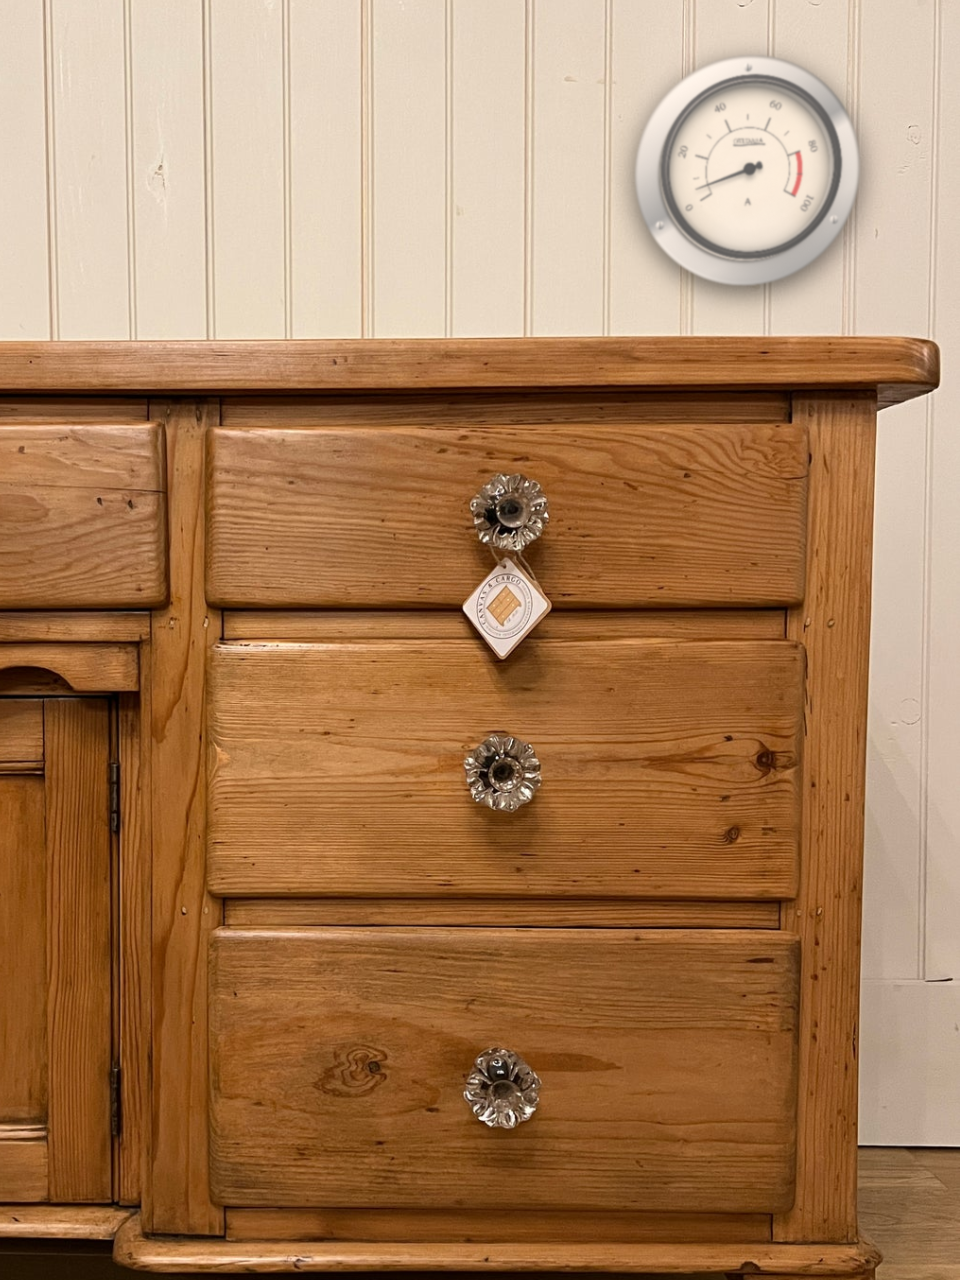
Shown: value=5 unit=A
